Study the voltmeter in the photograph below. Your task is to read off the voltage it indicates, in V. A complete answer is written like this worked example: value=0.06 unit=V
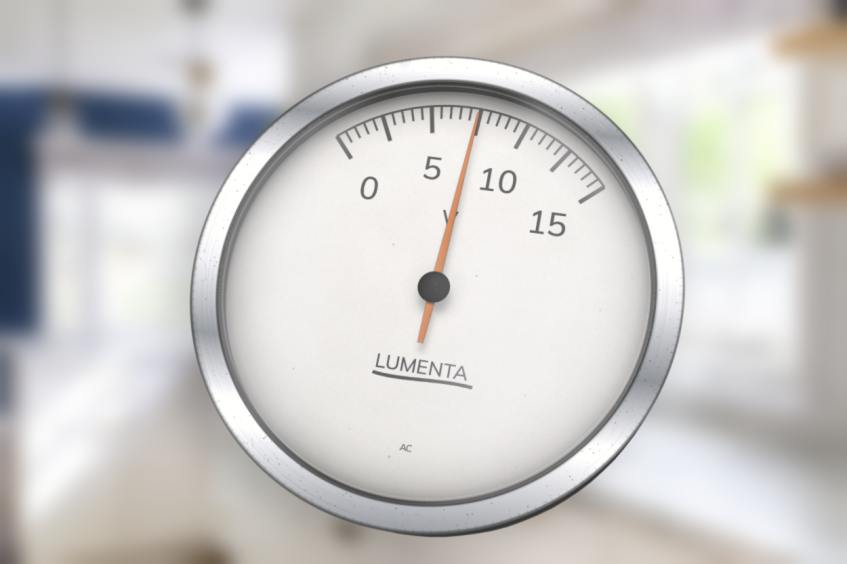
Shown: value=7.5 unit=V
